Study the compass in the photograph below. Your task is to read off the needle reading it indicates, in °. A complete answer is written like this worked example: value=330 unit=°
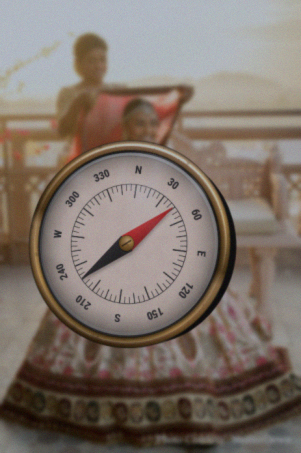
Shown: value=45 unit=°
